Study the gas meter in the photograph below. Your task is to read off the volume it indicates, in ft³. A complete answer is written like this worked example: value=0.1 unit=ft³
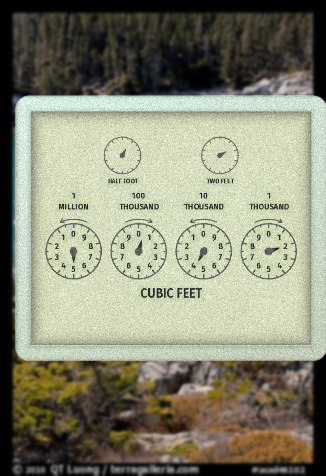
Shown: value=504200 unit=ft³
